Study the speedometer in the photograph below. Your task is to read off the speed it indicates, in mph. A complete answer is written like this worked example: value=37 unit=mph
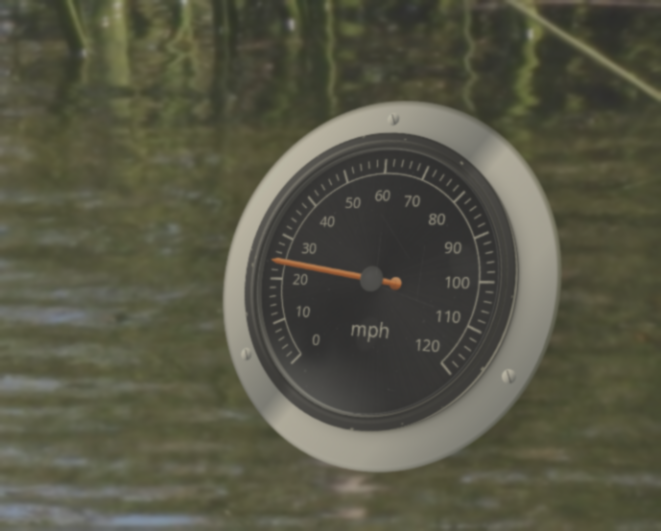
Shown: value=24 unit=mph
